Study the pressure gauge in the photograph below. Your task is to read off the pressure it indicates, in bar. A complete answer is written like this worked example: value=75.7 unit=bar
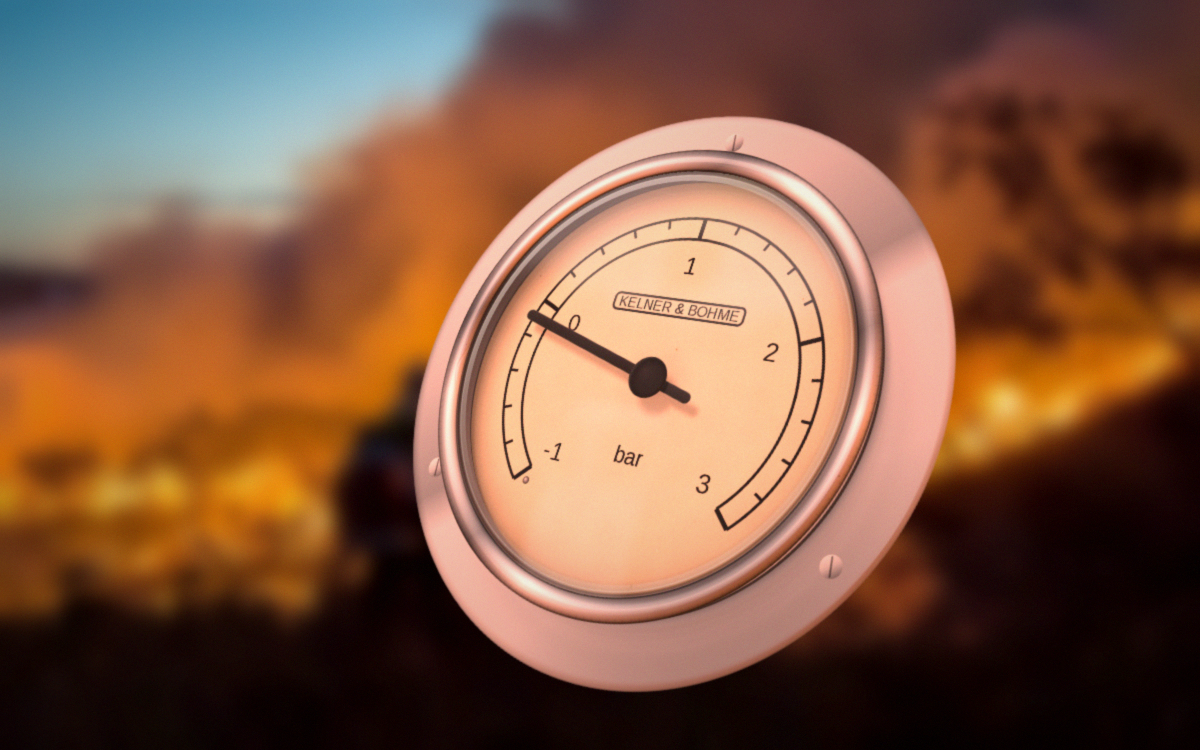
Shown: value=-0.1 unit=bar
